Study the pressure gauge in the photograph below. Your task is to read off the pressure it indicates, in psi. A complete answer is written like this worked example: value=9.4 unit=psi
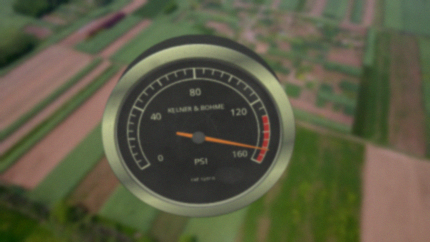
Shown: value=150 unit=psi
